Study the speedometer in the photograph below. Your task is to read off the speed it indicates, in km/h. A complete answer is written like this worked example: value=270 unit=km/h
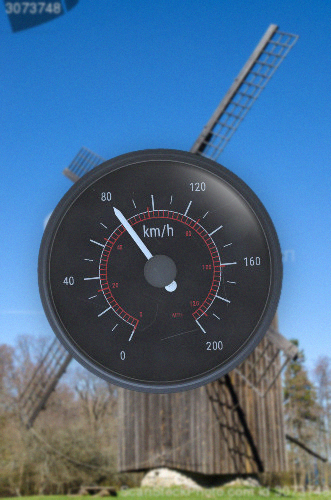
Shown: value=80 unit=km/h
